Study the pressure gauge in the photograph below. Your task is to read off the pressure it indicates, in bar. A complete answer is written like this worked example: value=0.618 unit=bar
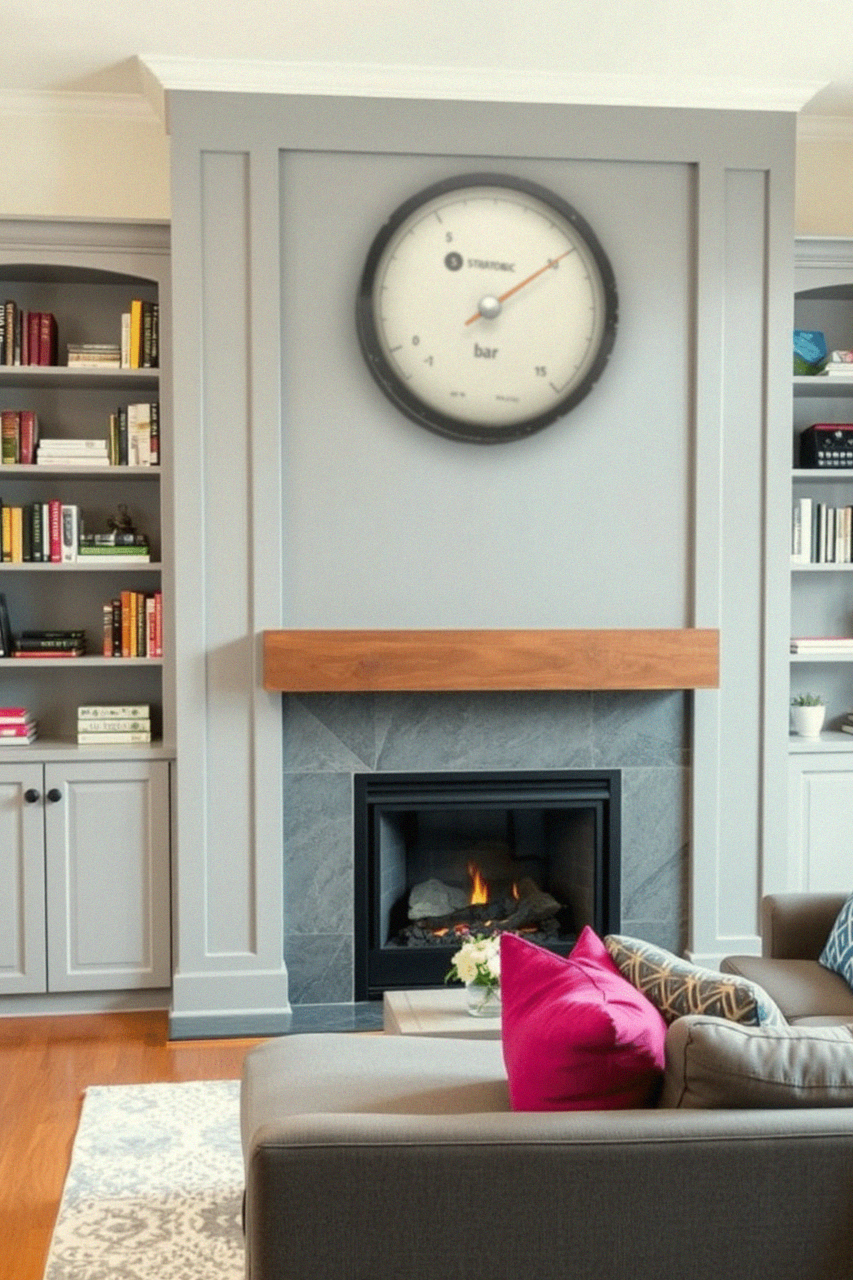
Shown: value=10 unit=bar
